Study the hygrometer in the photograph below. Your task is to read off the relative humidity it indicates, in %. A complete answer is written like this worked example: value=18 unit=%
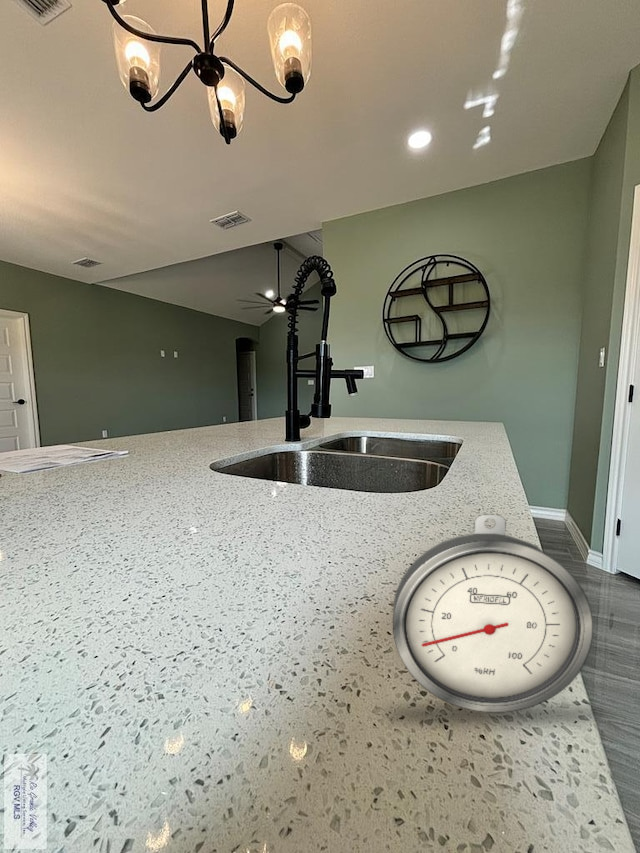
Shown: value=8 unit=%
